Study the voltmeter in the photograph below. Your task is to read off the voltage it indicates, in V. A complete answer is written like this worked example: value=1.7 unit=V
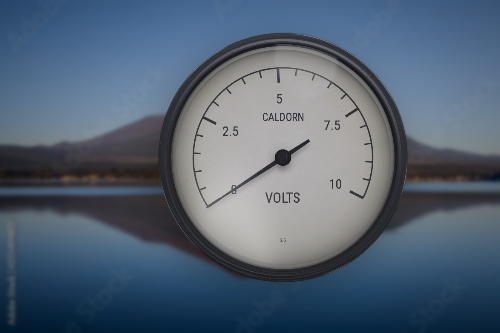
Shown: value=0 unit=V
